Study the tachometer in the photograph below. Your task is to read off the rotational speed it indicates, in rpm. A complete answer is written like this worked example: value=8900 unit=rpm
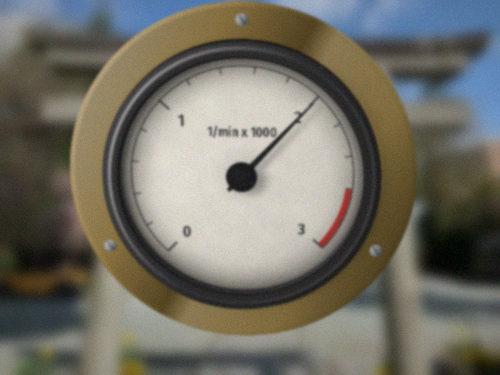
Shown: value=2000 unit=rpm
